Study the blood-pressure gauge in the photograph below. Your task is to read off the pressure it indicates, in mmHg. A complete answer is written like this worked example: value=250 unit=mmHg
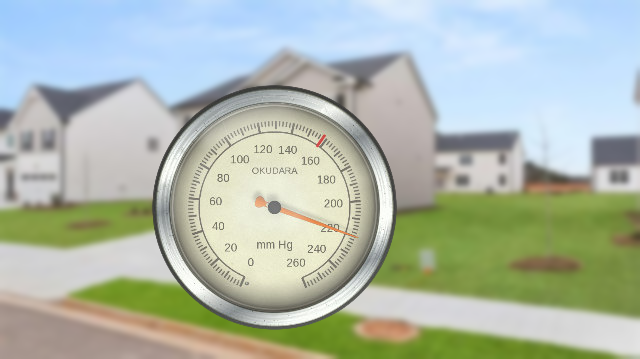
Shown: value=220 unit=mmHg
